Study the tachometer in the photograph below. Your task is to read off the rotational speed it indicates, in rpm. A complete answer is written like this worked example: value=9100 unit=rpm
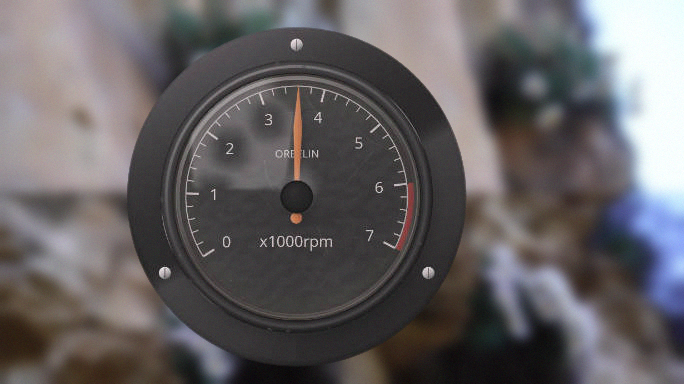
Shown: value=3600 unit=rpm
